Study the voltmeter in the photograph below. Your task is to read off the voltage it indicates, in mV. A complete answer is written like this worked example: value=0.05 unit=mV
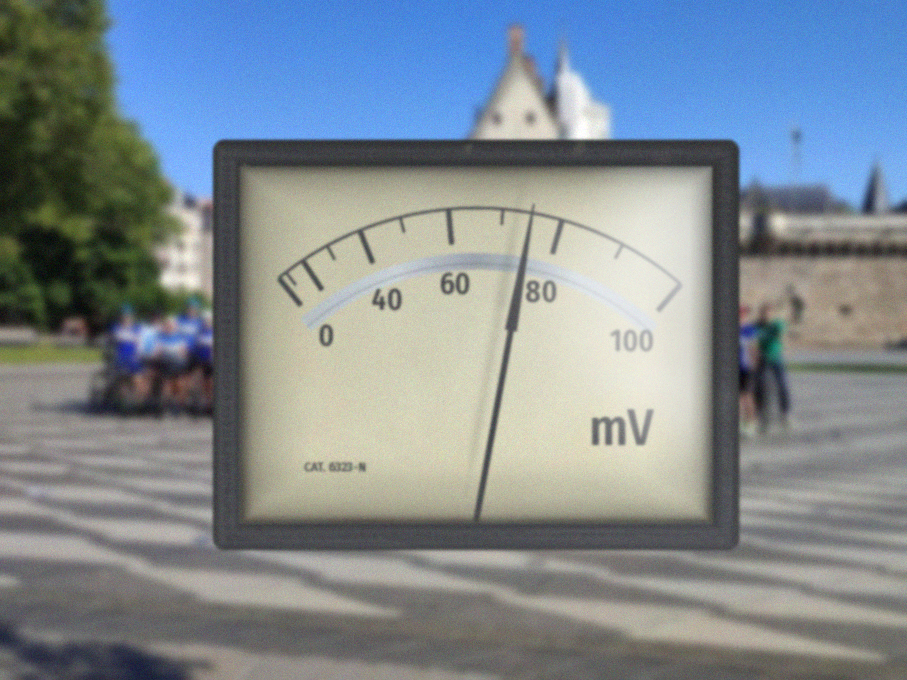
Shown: value=75 unit=mV
